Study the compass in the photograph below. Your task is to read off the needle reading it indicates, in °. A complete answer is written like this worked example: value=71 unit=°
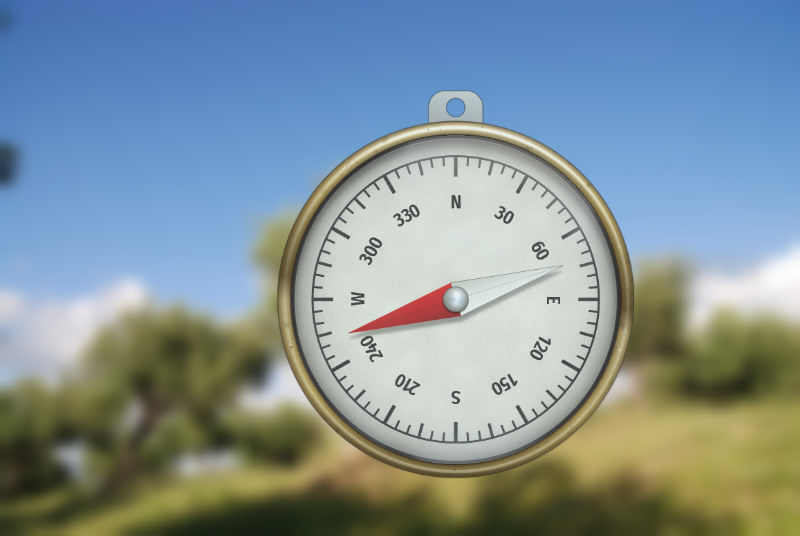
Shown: value=252.5 unit=°
